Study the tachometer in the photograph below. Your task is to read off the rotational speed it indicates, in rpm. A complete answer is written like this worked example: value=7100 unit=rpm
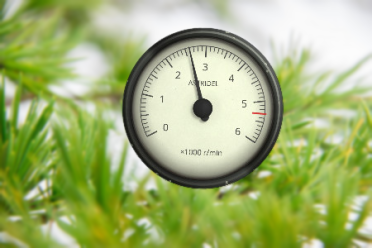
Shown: value=2600 unit=rpm
